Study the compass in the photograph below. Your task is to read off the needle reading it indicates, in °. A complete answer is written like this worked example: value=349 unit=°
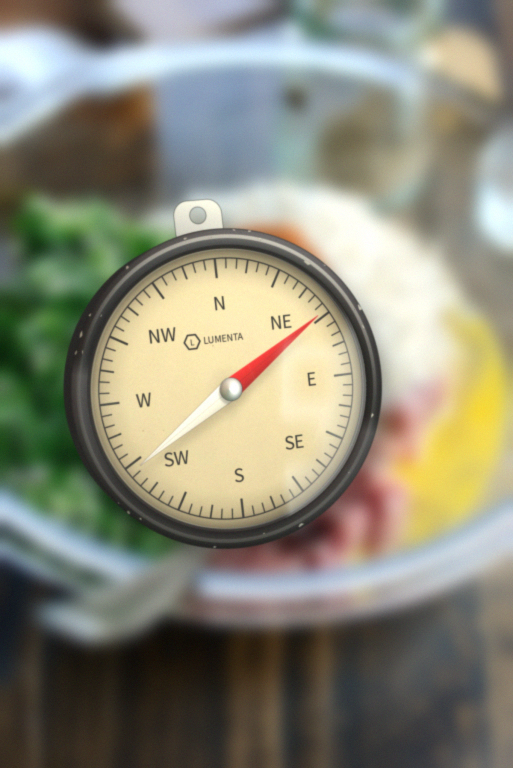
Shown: value=57.5 unit=°
